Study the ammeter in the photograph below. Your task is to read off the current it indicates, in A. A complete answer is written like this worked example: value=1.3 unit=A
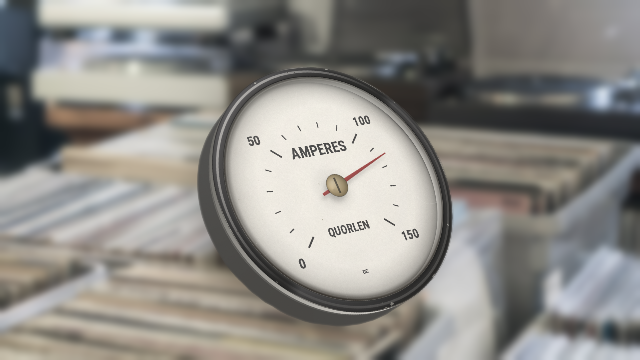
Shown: value=115 unit=A
